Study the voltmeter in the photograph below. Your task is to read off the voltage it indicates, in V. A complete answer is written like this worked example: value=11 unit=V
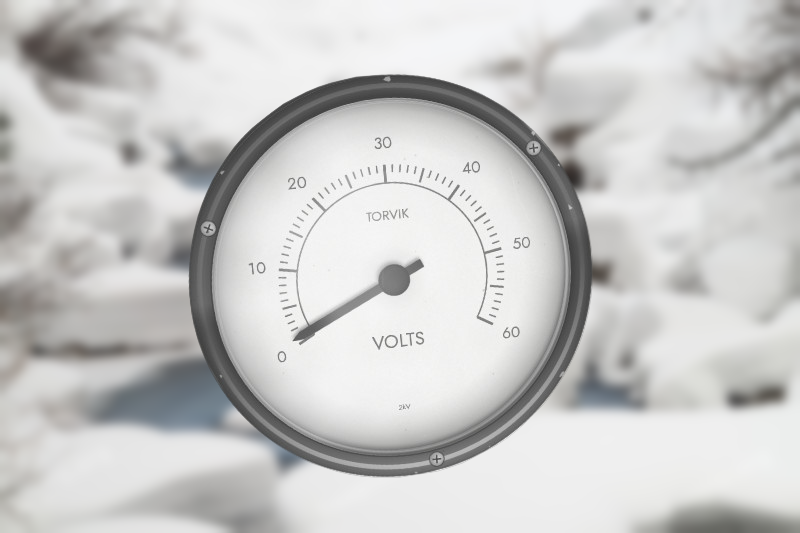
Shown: value=1 unit=V
